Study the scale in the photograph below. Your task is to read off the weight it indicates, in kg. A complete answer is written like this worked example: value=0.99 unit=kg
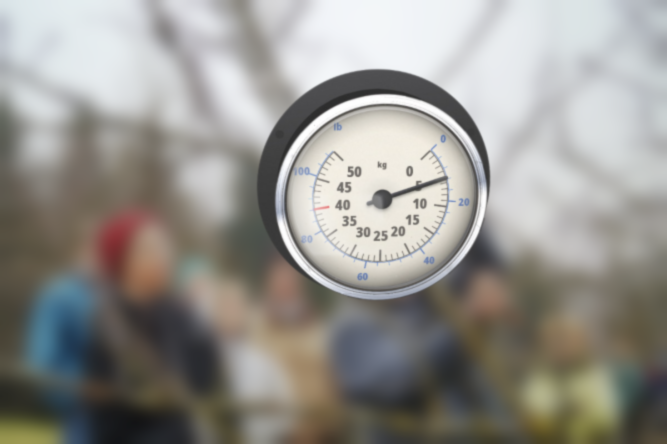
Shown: value=5 unit=kg
